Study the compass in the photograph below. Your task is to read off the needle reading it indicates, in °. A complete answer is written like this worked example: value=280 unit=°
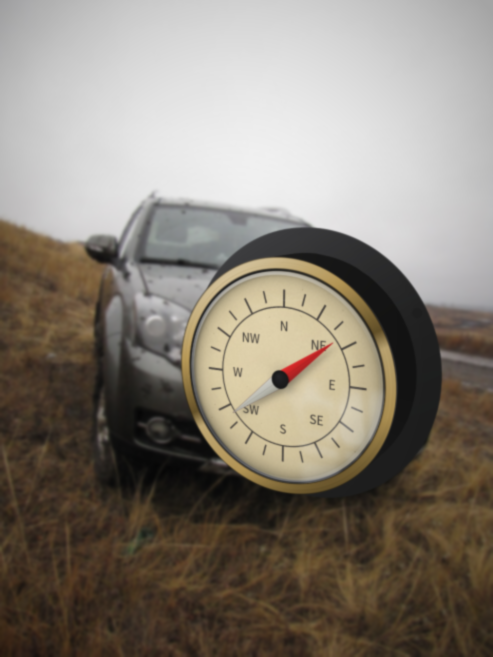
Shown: value=52.5 unit=°
